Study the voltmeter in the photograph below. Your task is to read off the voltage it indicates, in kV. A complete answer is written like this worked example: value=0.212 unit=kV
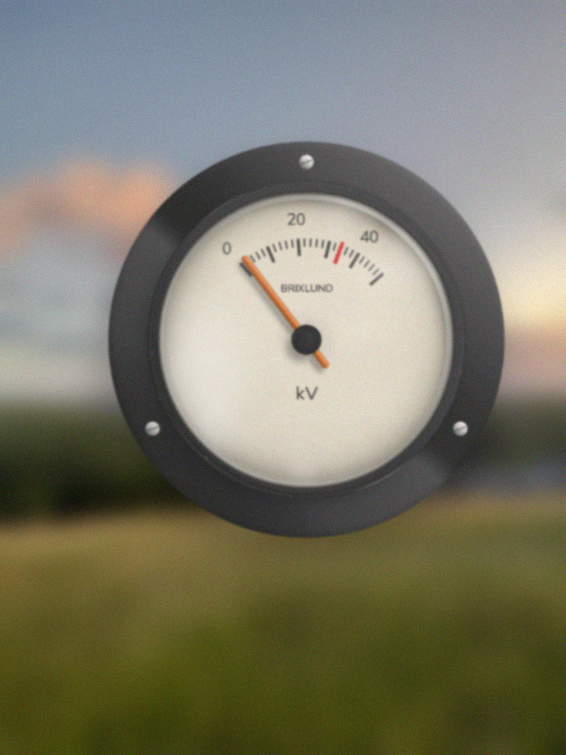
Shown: value=2 unit=kV
